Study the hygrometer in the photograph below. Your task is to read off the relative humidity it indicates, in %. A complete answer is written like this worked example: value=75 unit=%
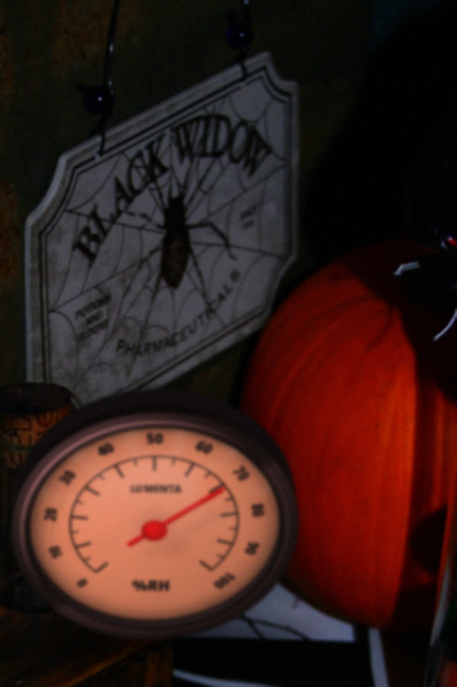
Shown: value=70 unit=%
